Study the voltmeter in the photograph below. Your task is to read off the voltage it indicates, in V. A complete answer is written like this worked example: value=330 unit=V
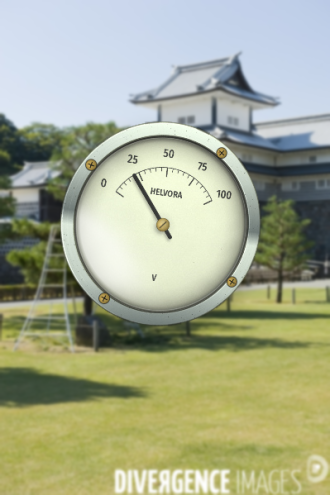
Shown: value=20 unit=V
